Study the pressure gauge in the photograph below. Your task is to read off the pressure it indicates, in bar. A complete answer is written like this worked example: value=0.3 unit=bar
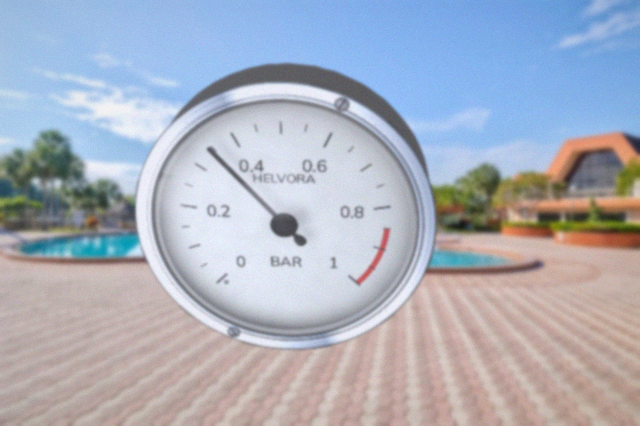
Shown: value=0.35 unit=bar
